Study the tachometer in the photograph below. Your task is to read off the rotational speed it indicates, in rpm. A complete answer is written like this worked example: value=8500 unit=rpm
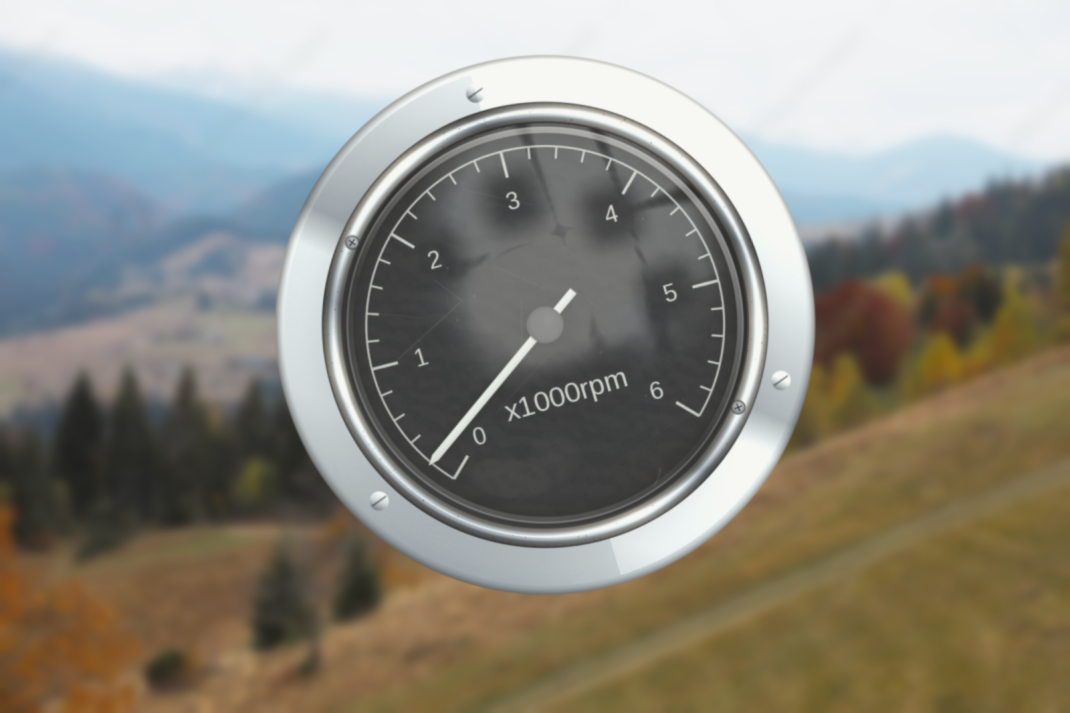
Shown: value=200 unit=rpm
